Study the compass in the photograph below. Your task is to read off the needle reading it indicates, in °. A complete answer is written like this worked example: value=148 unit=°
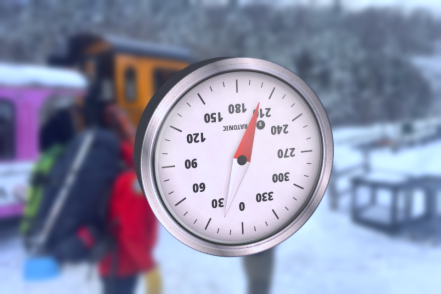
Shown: value=200 unit=°
